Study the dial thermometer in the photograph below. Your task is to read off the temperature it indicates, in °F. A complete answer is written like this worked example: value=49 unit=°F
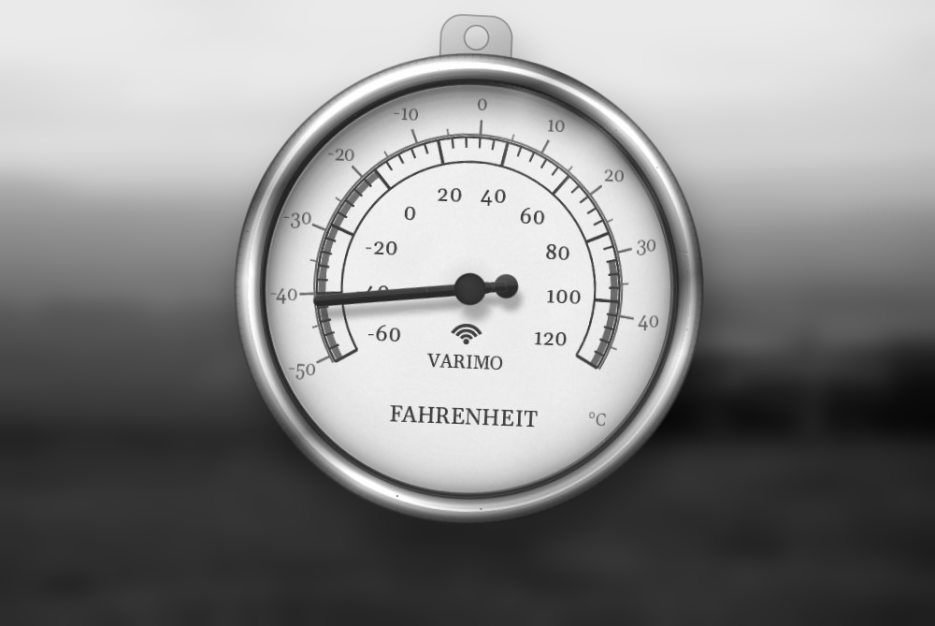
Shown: value=-42 unit=°F
